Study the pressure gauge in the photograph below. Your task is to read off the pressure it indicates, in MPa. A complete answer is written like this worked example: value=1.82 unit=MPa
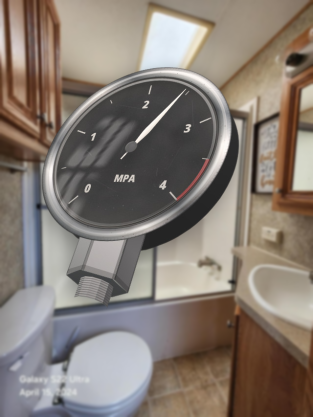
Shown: value=2.5 unit=MPa
